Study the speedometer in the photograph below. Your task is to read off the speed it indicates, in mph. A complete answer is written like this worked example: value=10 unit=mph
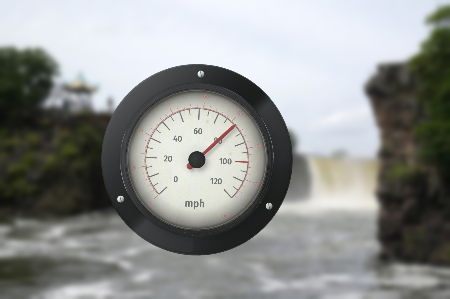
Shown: value=80 unit=mph
